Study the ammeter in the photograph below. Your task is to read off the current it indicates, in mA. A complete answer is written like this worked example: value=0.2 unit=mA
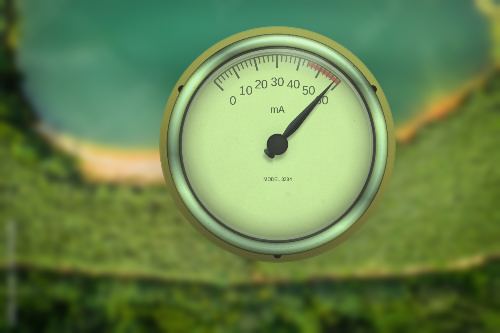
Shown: value=58 unit=mA
